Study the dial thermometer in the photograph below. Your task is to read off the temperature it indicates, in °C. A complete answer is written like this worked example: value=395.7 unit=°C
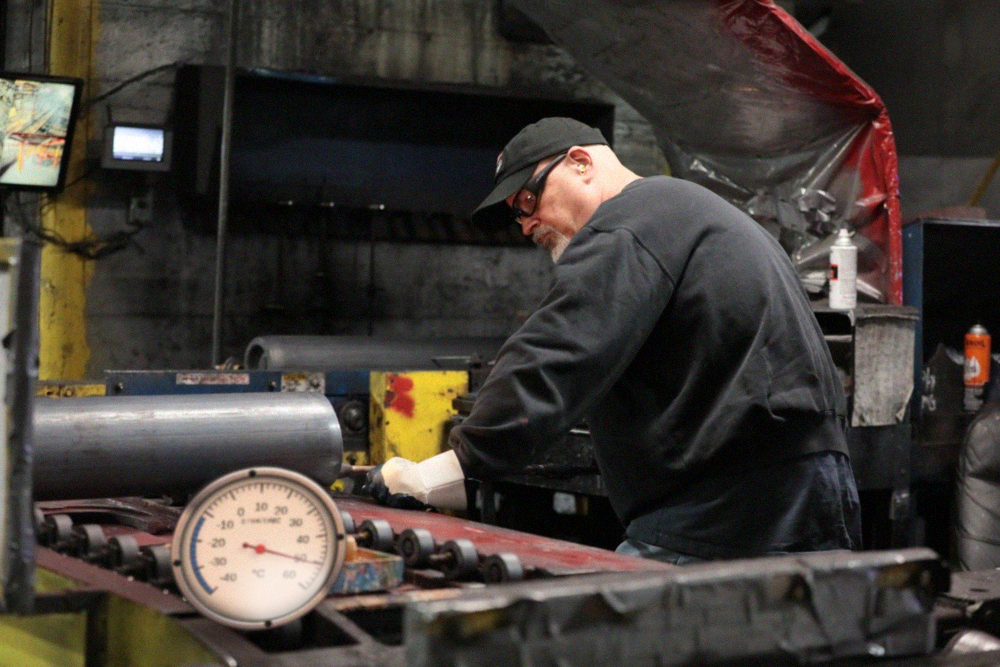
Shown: value=50 unit=°C
